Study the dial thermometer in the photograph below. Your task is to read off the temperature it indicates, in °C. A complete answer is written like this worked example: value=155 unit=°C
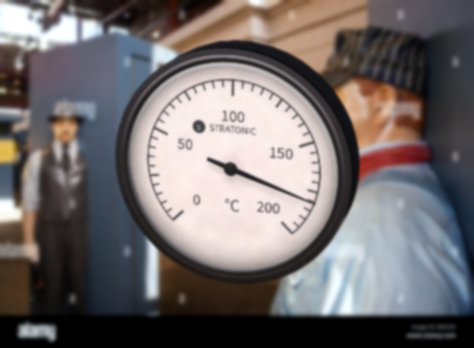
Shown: value=180 unit=°C
